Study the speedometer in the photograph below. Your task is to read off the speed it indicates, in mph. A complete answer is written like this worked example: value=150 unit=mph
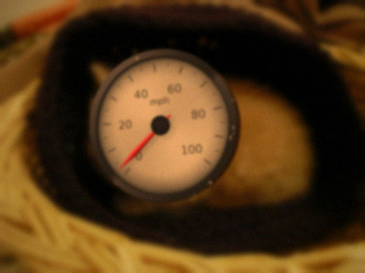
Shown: value=2.5 unit=mph
